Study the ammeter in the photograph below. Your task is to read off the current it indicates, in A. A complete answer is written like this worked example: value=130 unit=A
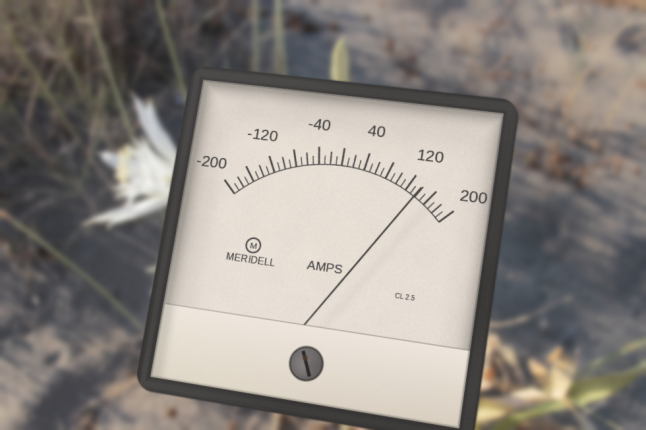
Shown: value=140 unit=A
